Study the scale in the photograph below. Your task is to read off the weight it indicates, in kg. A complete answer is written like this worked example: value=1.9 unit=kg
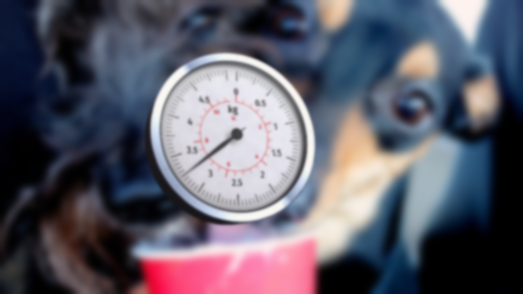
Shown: value=3.25 unit=kg
